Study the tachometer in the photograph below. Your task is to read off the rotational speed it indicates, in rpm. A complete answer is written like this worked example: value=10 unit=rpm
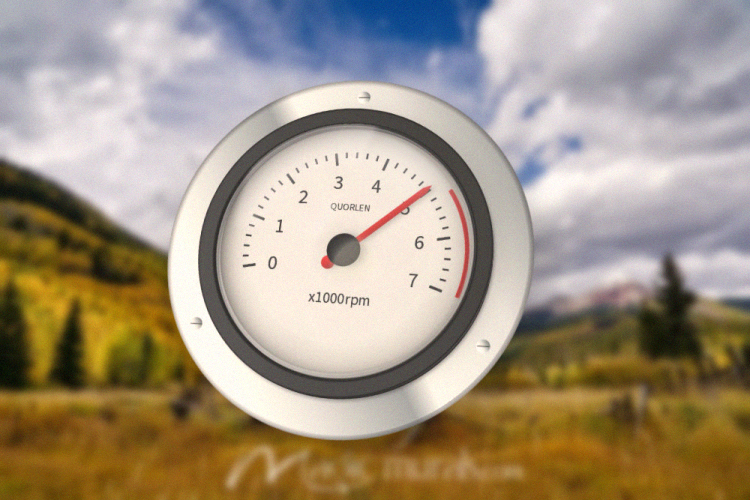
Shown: value=5000 unit=rpm
